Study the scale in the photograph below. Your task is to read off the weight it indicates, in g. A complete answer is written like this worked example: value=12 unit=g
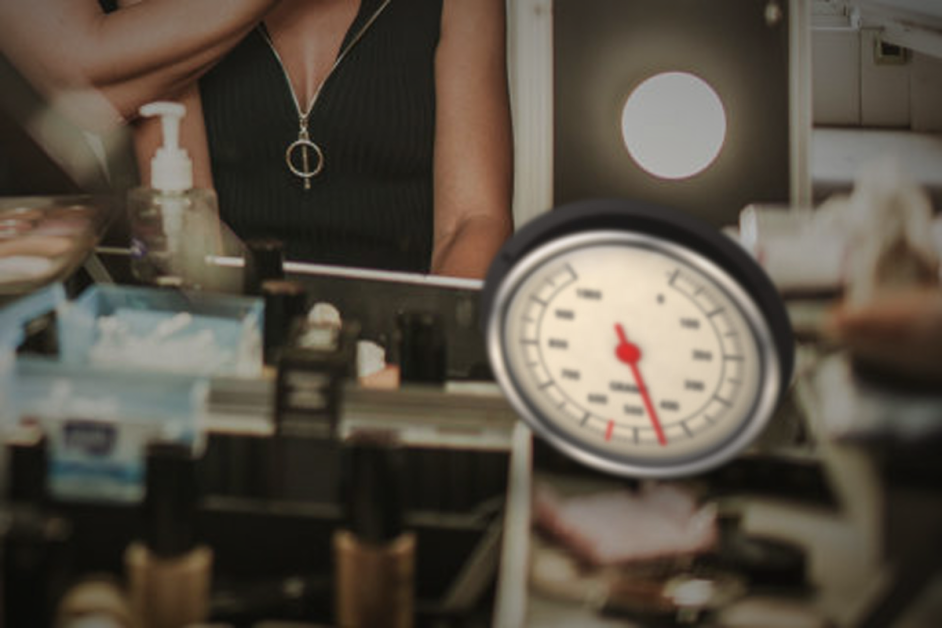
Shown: value=450 unit=g
